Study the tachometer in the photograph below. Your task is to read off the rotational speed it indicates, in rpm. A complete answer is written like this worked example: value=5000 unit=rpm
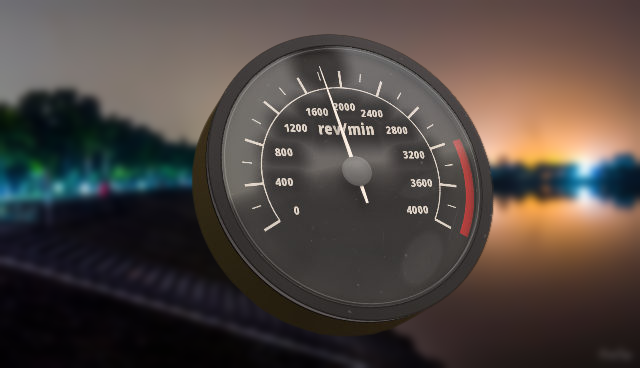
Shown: value=1800 unit=rpm
